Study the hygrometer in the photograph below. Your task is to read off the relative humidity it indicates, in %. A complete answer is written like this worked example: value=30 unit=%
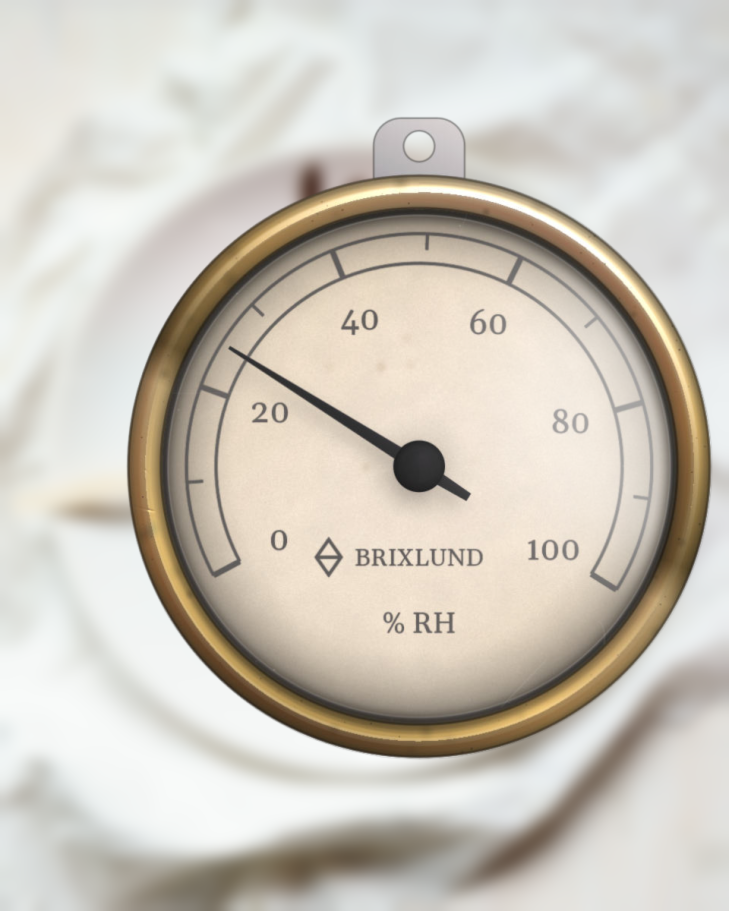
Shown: value=25 unit=%
